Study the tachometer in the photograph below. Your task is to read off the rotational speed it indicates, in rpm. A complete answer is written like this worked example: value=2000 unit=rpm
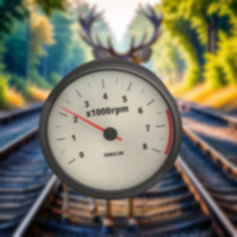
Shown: value=2250 unit=rpm
